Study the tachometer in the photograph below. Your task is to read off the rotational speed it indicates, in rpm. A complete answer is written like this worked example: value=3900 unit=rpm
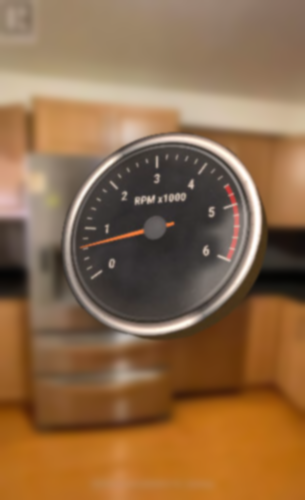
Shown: value=600 unit=rpm
